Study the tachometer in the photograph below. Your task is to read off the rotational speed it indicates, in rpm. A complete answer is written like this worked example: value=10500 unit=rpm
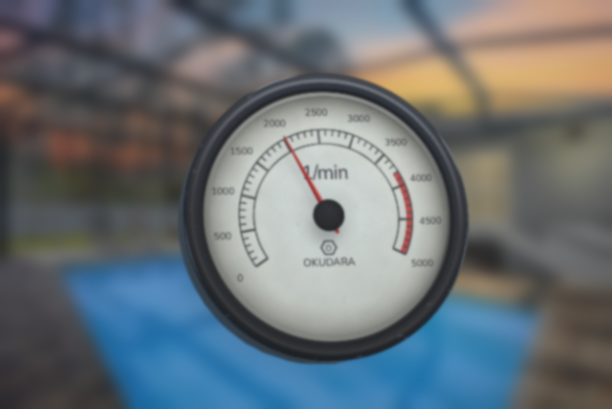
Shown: value=2000 unit=rpm
